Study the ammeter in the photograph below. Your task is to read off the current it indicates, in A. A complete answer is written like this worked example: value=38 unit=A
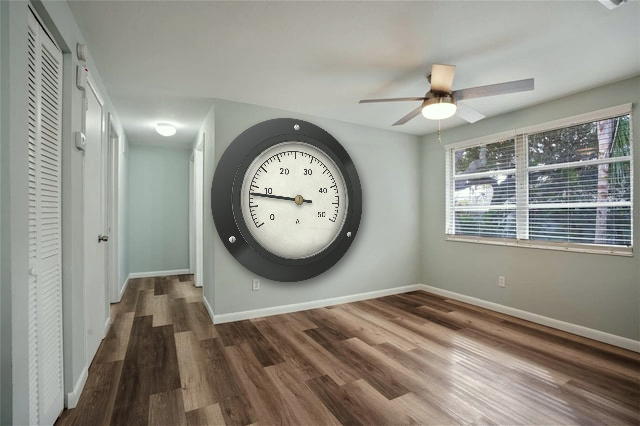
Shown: value=8 unit=A
